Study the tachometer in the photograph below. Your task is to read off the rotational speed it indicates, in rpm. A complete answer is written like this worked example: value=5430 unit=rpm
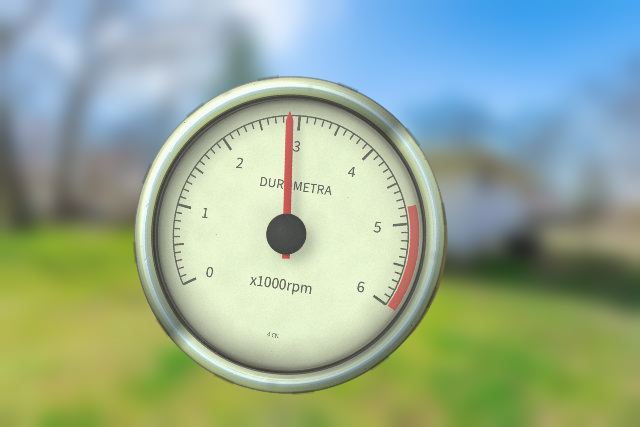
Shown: value=2900 unit=rpm
